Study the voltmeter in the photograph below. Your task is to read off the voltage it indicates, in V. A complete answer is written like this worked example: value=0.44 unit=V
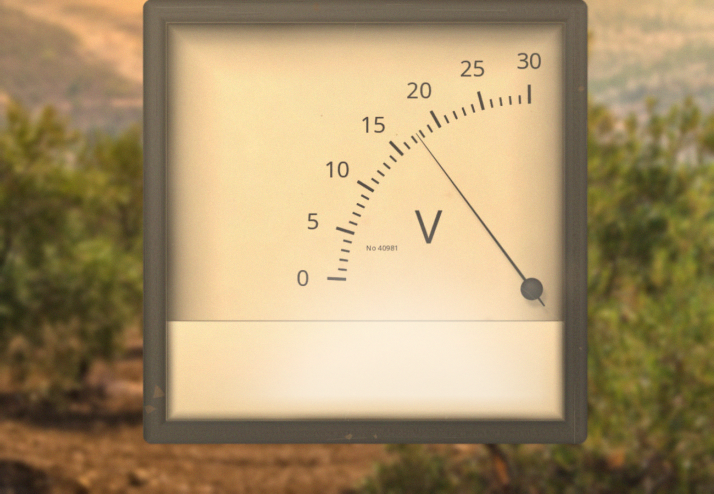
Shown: value=17.5 unit=V
